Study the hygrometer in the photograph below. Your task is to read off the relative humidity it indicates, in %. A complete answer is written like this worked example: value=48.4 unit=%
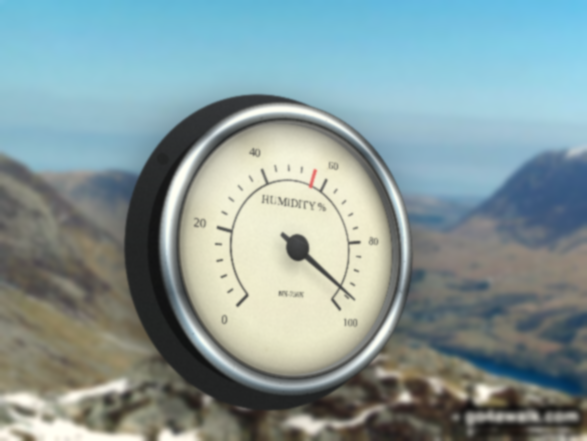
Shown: value=96 unit=%
